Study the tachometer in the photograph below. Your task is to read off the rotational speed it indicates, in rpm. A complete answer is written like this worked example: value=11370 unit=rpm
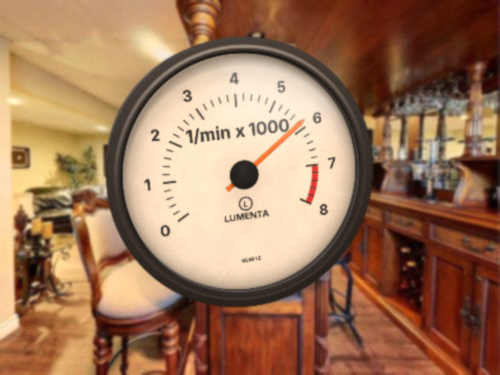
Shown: value=5800 unit=rpm
